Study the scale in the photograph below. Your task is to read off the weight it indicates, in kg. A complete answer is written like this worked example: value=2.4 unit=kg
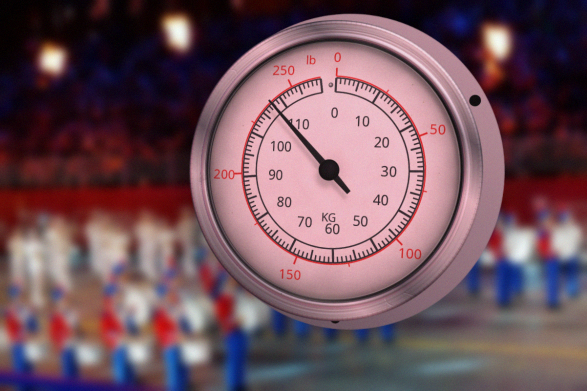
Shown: value=108 unit=kg
